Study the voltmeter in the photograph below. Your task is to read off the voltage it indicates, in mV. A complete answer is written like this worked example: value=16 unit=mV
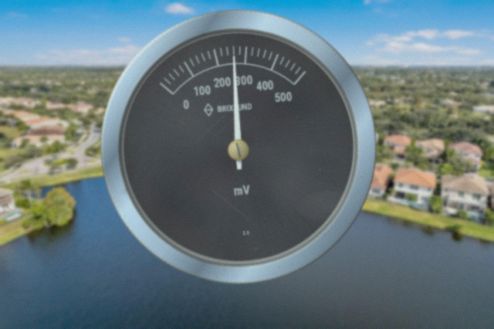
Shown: value=260 unit=mV
